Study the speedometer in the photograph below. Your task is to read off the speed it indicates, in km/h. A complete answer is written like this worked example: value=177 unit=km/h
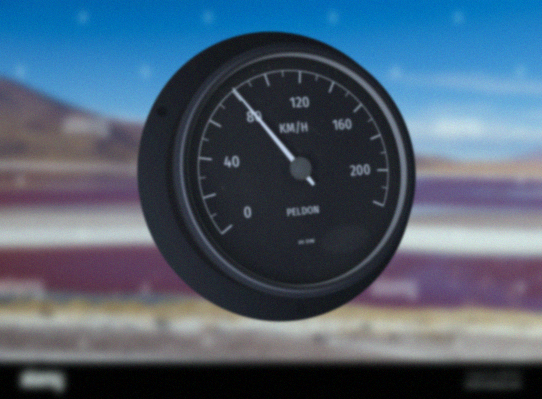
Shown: value=80 unit=km/h
